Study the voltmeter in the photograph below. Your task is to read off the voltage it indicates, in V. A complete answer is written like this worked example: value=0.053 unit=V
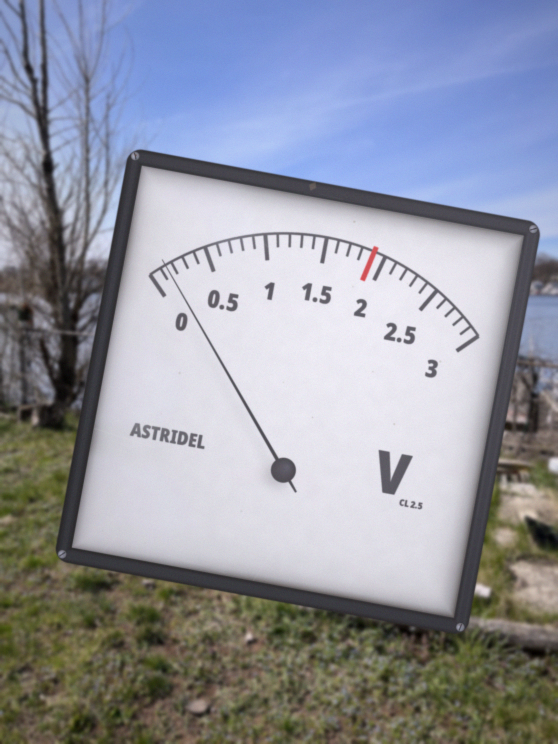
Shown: value=0.15 unit=V
